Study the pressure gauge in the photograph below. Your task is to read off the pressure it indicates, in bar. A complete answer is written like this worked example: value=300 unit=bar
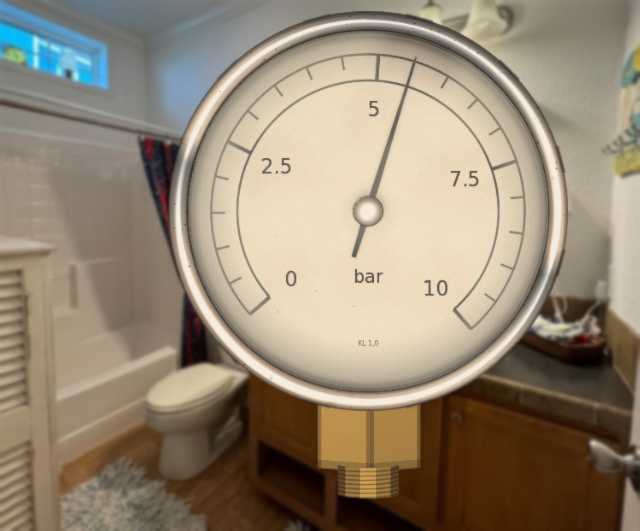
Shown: value=5.5 unit=bar
